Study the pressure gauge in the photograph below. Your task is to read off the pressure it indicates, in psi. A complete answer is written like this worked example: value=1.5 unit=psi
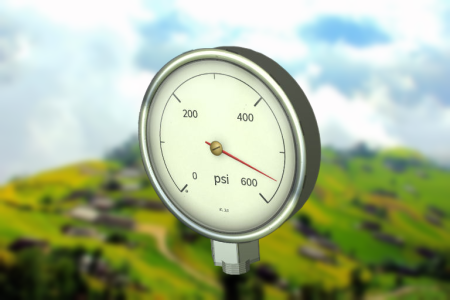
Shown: value=550 unit=psi
